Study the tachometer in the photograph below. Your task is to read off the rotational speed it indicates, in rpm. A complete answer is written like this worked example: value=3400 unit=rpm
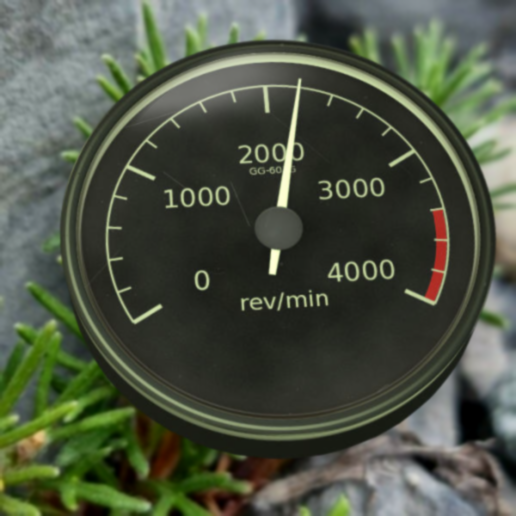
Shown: value=2200 unit=rpm
